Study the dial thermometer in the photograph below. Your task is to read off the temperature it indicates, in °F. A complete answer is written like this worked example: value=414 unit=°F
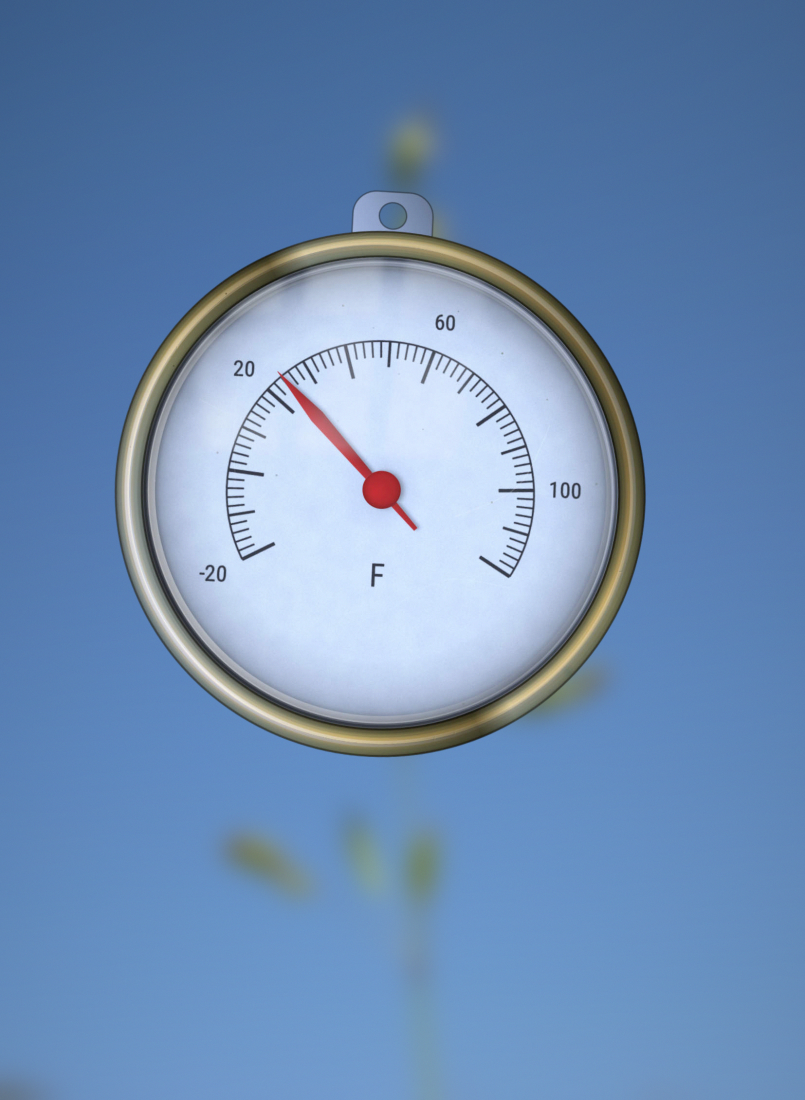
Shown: value=24 unit=°F
